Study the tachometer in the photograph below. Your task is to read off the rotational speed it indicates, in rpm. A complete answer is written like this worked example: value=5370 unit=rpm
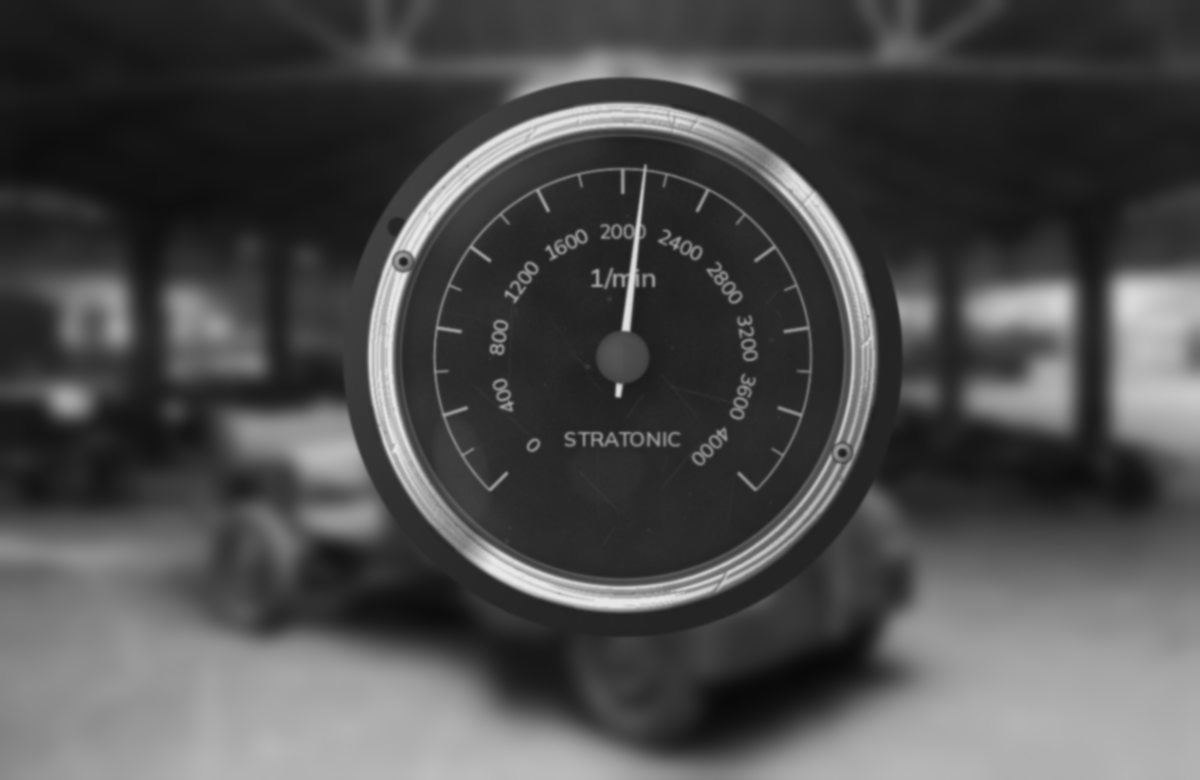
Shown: value=2100 unit=rpm
